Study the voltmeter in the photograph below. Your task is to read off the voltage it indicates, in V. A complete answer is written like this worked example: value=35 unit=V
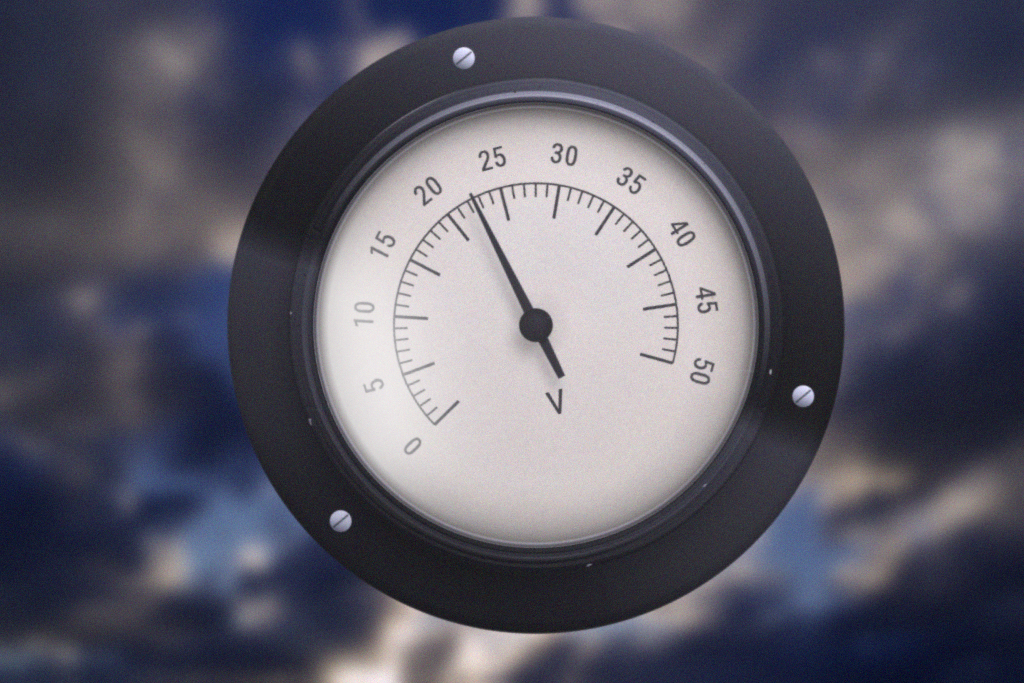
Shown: value=22.5 unit=V
